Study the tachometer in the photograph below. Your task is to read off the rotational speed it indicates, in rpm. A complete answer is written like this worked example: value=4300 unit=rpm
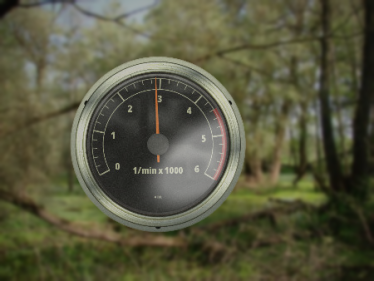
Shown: value=2900 unit=rpm
